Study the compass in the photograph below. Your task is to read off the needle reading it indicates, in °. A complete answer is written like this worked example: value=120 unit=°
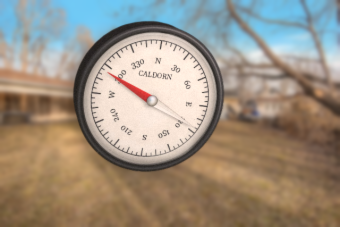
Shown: value=295 unit=°
